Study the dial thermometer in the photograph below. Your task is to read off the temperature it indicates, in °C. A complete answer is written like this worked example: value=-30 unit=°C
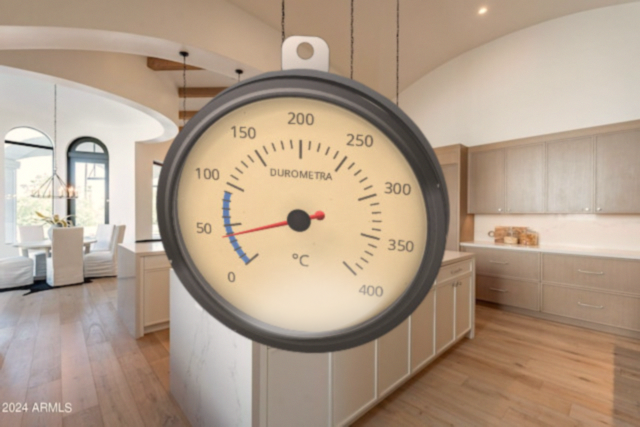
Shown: value=40 unit=°C
